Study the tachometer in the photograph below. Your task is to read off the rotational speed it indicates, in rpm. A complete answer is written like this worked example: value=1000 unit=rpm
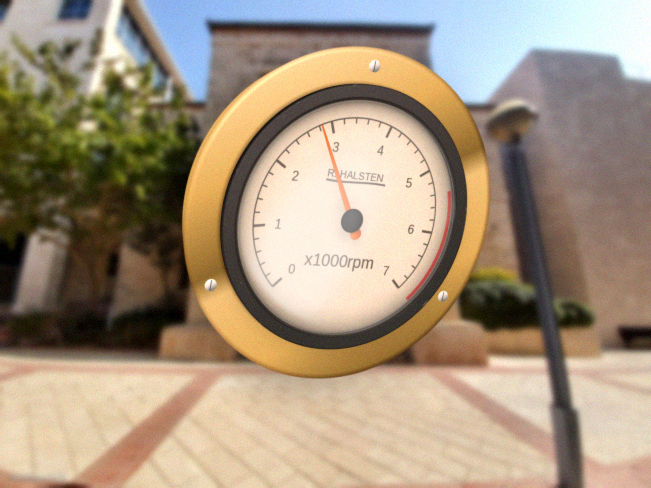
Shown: value=2800 unit=rpm
